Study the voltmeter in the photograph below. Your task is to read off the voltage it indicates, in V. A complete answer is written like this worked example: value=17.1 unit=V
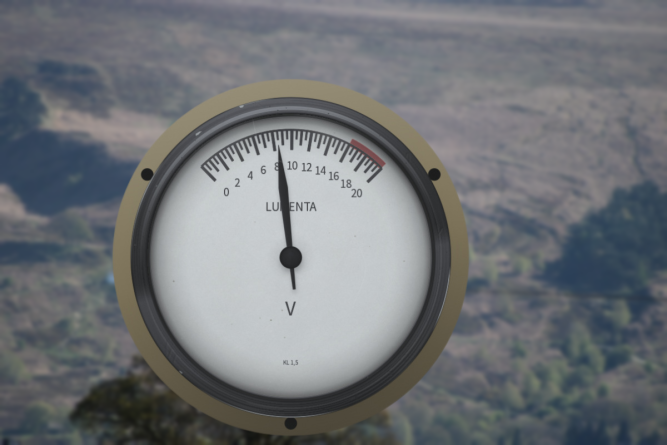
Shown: value=8.5 unit=V
